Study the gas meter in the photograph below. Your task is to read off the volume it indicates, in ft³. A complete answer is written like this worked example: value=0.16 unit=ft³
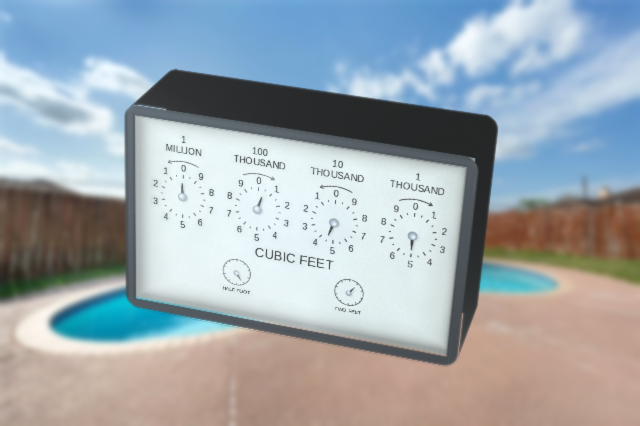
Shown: value=4500 unit=ft³
